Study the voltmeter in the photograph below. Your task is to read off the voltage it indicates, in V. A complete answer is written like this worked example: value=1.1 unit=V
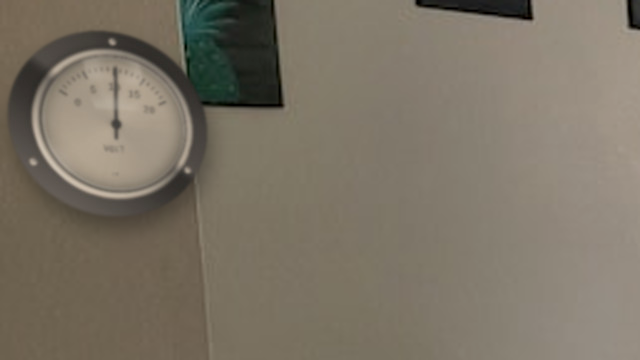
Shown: value=10 unit=V
